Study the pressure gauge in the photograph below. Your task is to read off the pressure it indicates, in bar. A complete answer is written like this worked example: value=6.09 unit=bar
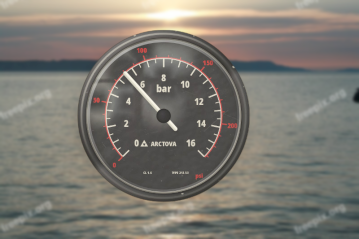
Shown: value=5.5 unit=bar
